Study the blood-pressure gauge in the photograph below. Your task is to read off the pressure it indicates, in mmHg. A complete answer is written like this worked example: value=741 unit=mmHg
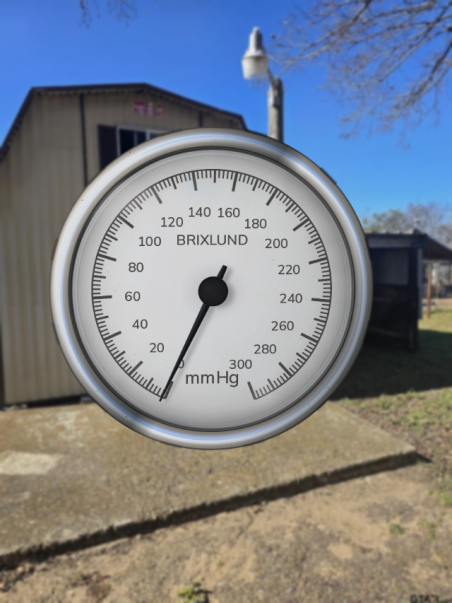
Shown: value=2 unit=mmHg
